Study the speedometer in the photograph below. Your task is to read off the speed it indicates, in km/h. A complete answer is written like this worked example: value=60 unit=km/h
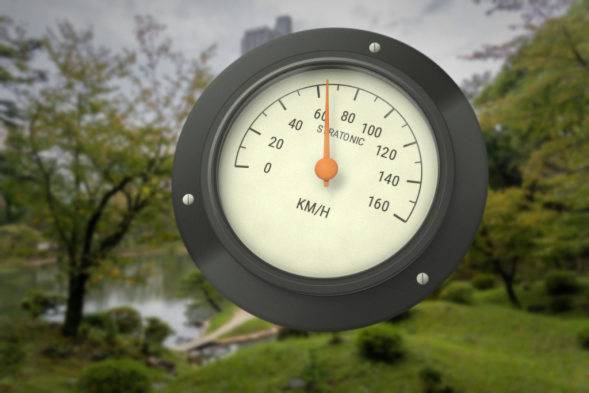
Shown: value=65 unit=km/h
